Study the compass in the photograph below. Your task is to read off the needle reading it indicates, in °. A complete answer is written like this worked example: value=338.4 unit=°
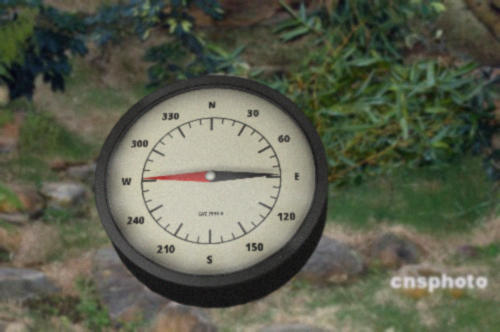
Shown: value=270 unit=°
